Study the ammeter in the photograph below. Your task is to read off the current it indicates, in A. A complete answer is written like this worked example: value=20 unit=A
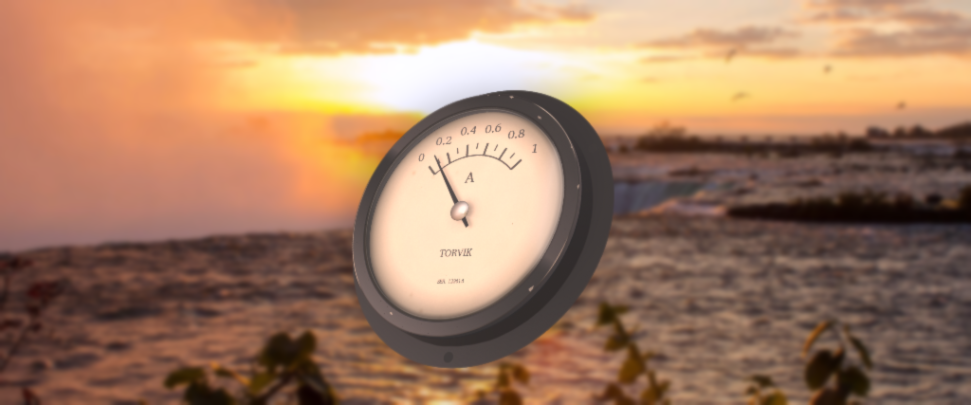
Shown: value=0.1 unit=A
